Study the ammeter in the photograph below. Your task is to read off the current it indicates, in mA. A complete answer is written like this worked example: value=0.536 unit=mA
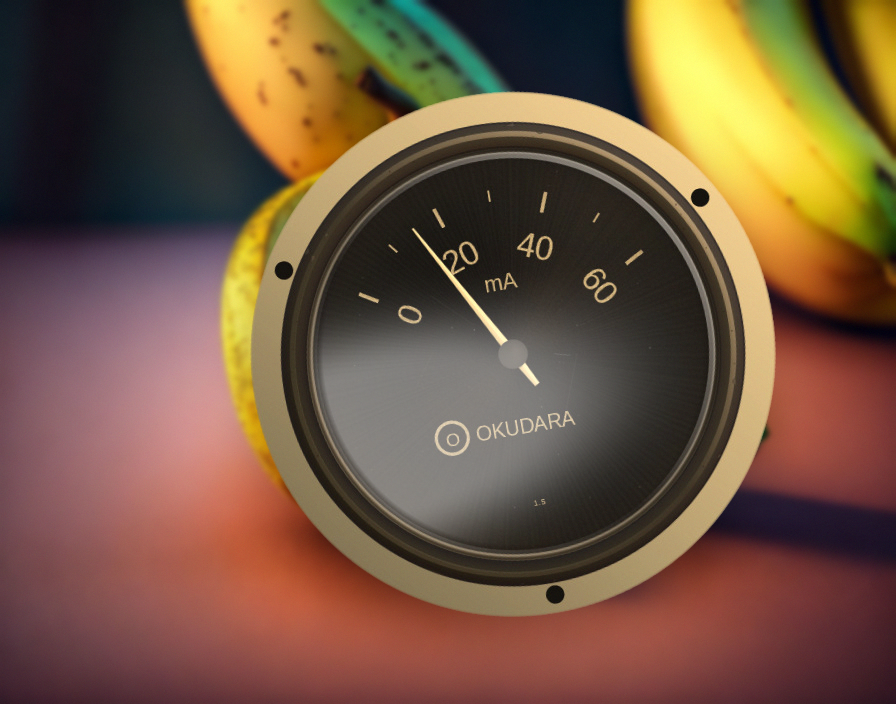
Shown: value=15 unit=mA
